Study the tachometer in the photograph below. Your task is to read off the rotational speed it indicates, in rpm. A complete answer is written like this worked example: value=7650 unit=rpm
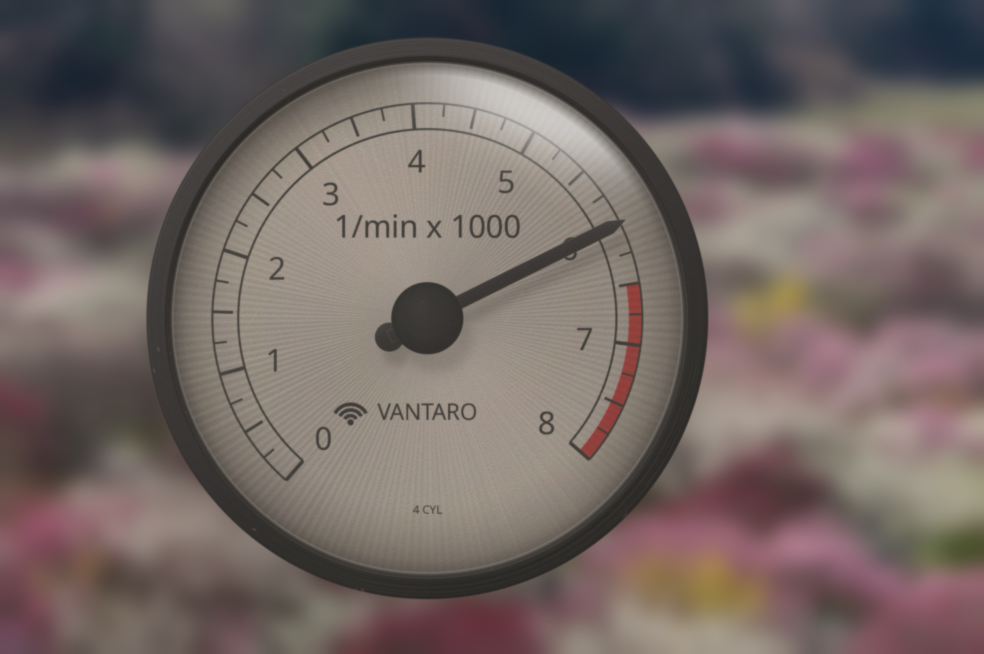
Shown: value=6000 unit=rpm
